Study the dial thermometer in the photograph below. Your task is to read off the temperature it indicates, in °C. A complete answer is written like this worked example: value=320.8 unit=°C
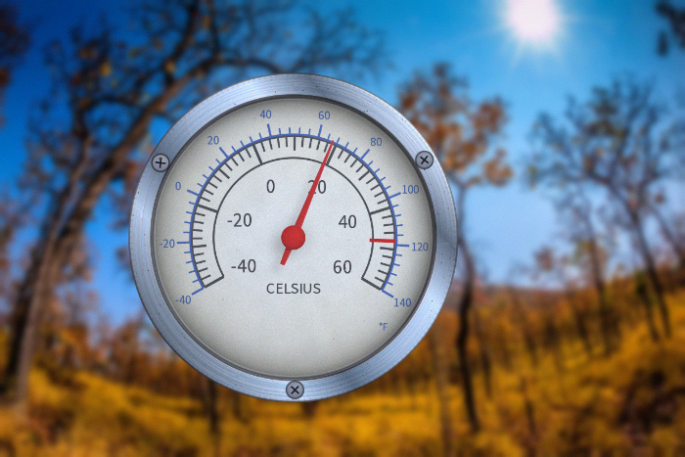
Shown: value=19 unit=°C
